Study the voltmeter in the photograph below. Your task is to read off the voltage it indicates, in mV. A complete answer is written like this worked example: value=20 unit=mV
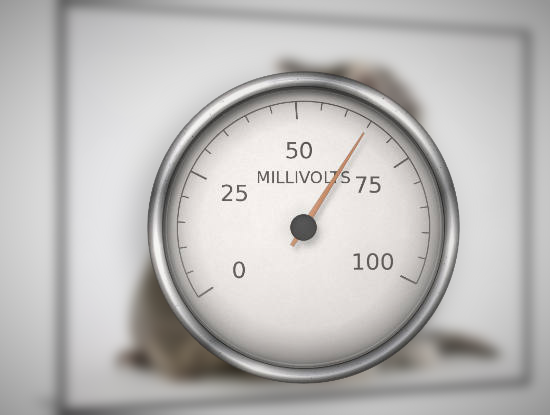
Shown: value=65 unit=mV
